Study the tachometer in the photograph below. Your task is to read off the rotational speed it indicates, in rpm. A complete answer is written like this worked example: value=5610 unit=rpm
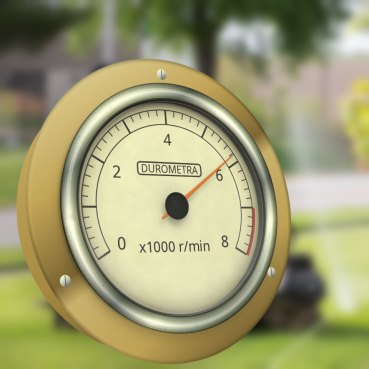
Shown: value=5800 unit=rpm
